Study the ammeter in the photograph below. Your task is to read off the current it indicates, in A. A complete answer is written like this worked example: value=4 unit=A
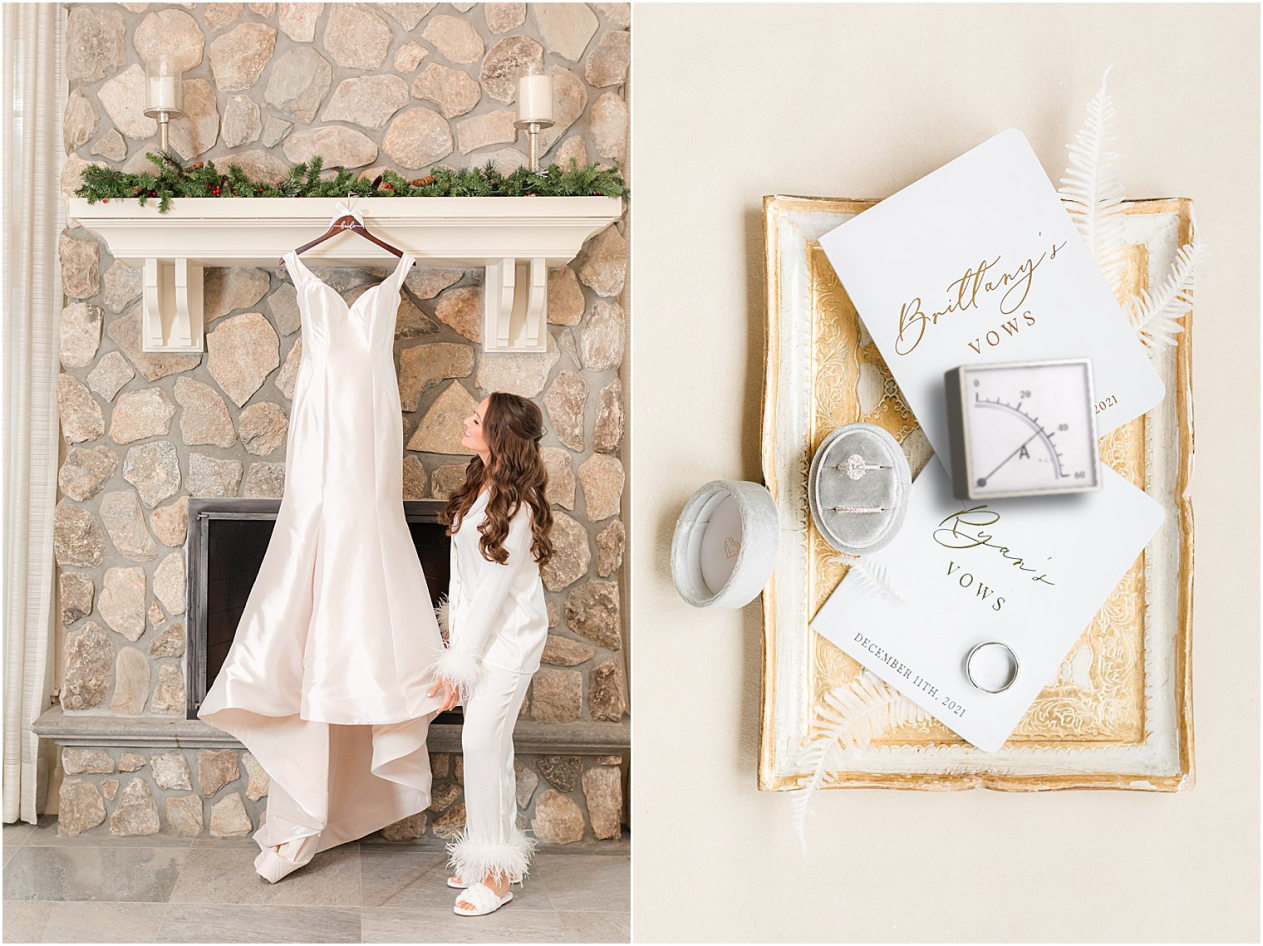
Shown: value=35 unit=A
